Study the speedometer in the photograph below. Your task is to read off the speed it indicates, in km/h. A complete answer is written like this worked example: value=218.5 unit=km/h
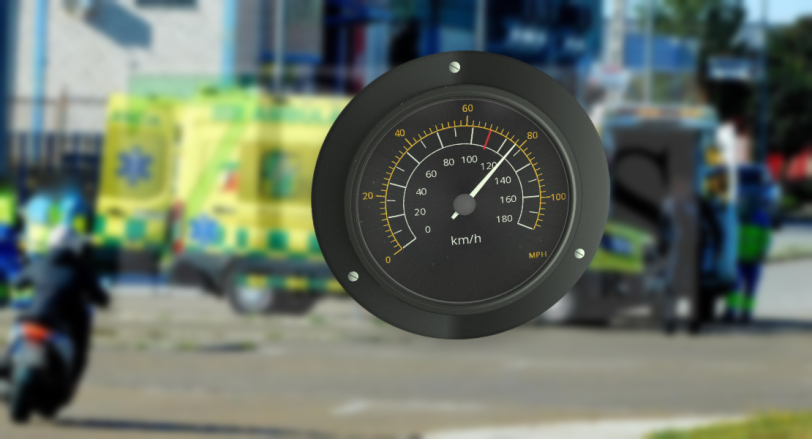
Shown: value=125 unit=km/h
